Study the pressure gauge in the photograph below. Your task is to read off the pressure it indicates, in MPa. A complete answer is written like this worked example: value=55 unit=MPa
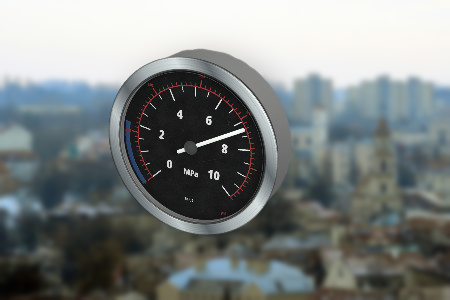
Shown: value=7.25 unit=MPa
